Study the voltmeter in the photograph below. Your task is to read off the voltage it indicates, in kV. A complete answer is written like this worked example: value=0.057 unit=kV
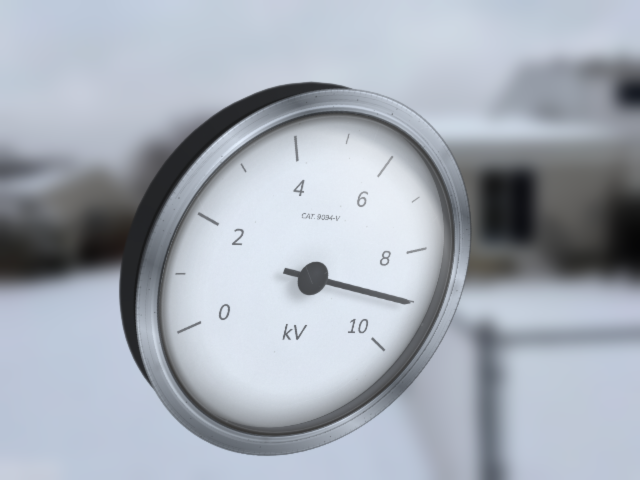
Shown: value=9 unit=kV
